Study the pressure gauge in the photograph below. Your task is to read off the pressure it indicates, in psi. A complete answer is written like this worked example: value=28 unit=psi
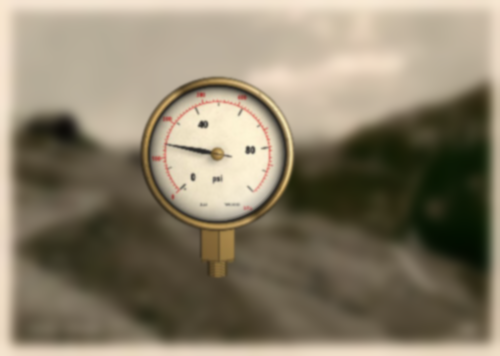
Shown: value=20 unit=psi
